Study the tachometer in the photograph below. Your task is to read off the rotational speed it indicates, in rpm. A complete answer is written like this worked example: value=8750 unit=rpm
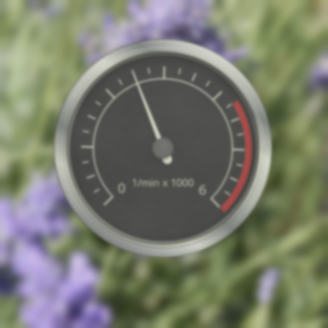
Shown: value=2500 unit=rpm
